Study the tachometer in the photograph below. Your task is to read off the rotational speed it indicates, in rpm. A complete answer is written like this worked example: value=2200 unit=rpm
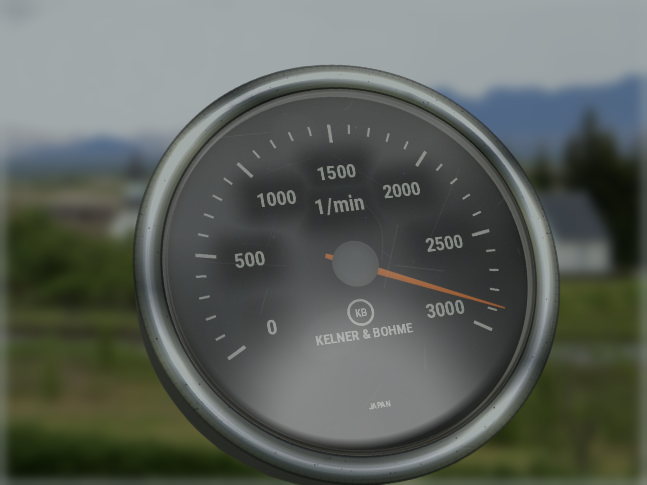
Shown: value=2900 unit=rpm
